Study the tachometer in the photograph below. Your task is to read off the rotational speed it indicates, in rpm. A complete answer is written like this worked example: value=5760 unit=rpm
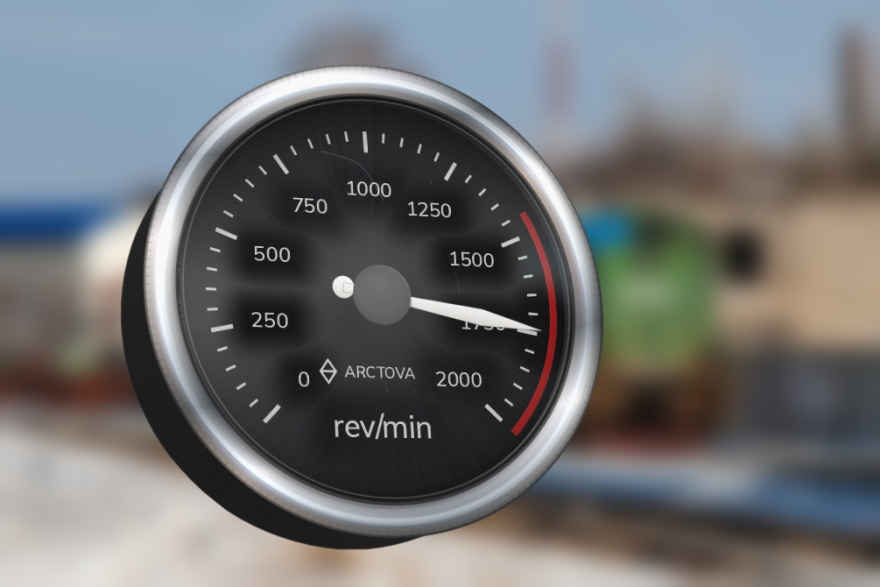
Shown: value=1750 unit=rpm
